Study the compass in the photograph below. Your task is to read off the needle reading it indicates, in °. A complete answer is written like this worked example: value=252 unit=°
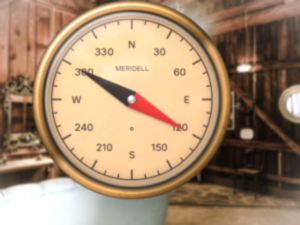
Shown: value=120 unit=°
